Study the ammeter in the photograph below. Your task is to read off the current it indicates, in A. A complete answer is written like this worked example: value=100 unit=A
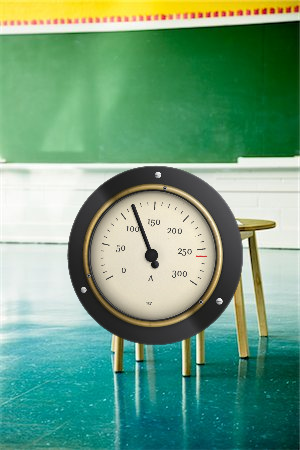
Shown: value=120 unit=A
